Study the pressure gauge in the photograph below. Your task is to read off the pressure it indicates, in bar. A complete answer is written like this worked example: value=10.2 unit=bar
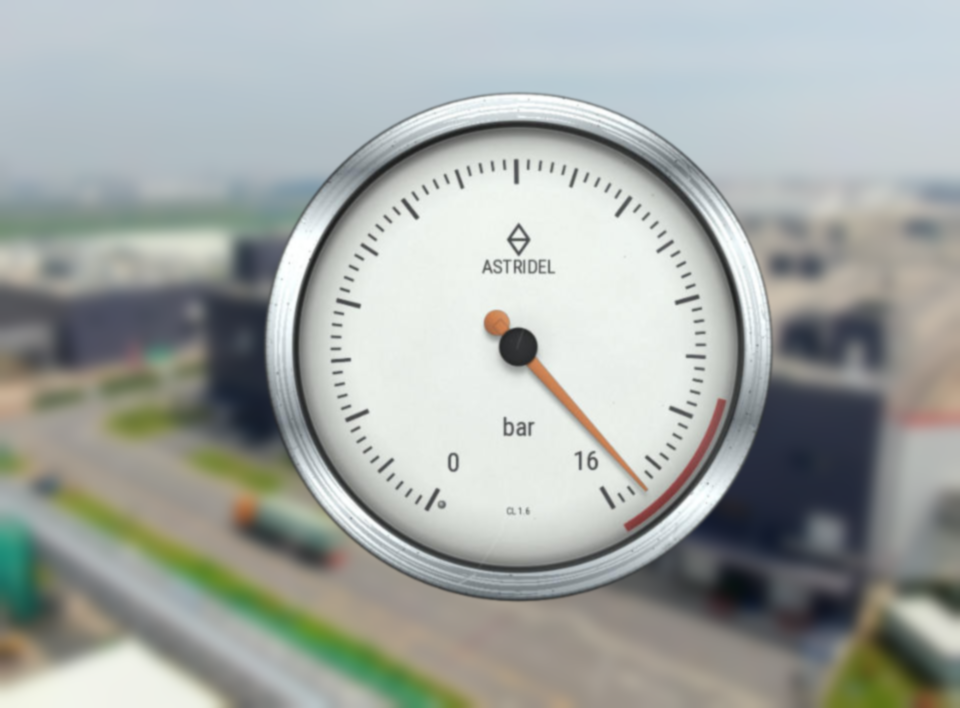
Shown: value=15.4 unit=bar
